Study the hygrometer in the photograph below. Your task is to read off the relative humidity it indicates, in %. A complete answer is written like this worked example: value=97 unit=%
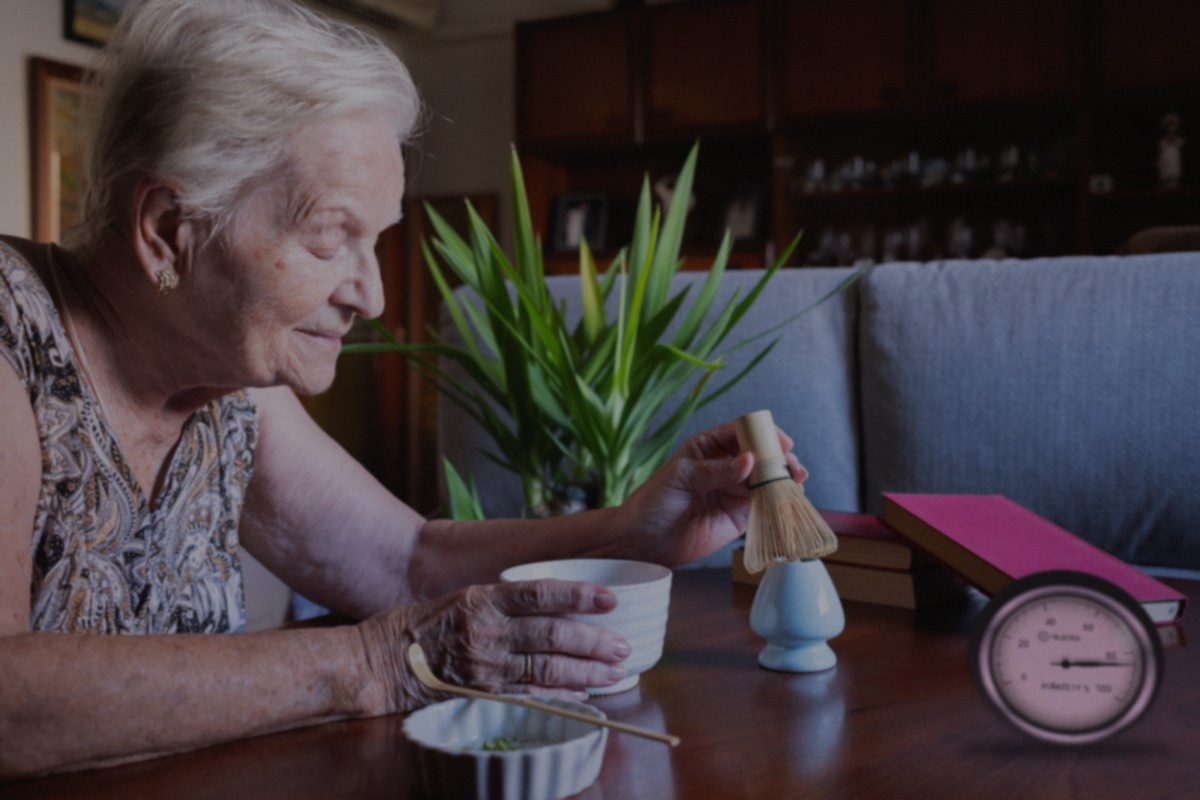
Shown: value=84 unit=%
